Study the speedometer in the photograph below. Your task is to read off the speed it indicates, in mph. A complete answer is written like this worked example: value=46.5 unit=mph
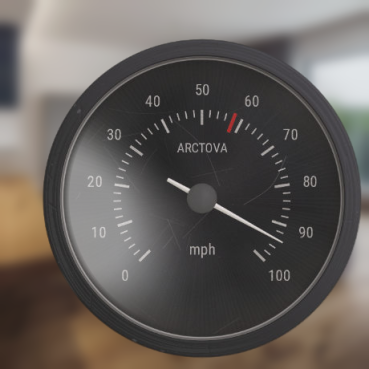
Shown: value=94 unit=mph
